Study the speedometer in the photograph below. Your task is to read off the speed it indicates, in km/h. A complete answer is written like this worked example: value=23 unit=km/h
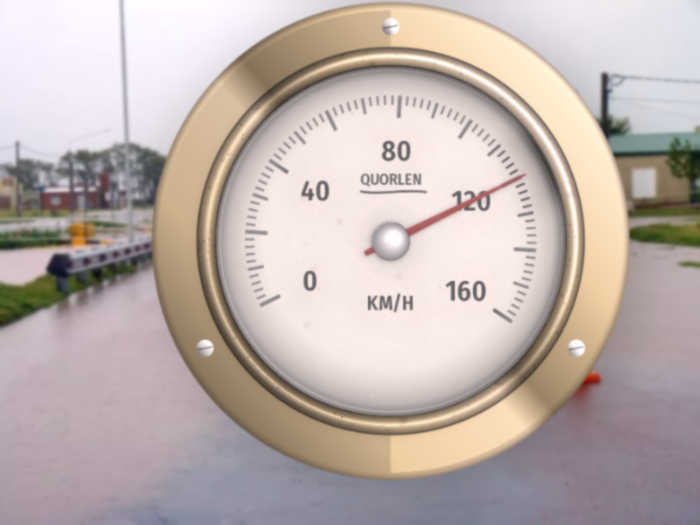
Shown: value=120 unit=km/h
